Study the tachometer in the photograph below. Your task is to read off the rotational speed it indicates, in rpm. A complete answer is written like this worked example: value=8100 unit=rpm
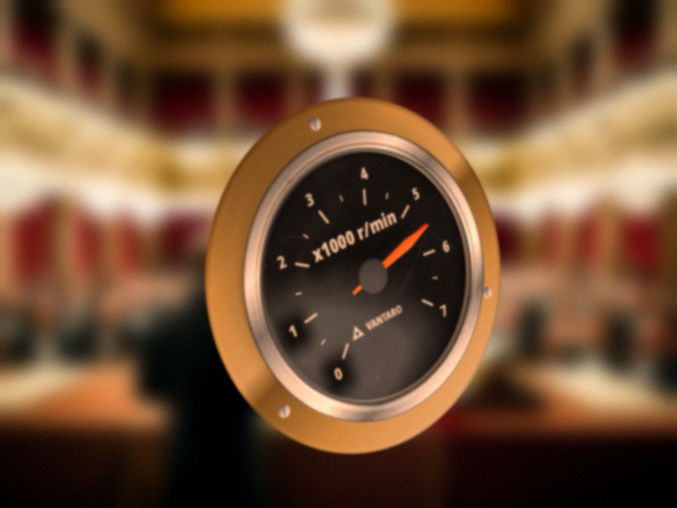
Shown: value=5500 unit=rpm
